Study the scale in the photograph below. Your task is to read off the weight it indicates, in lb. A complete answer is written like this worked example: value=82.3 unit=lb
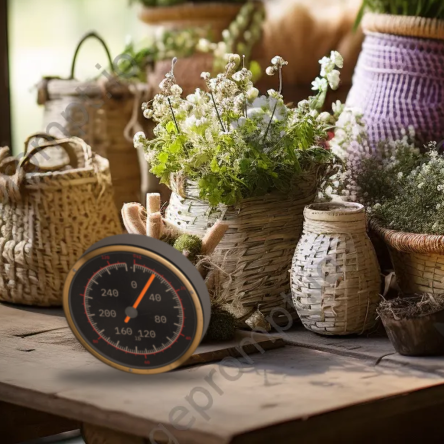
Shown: value=20 unit=lb
